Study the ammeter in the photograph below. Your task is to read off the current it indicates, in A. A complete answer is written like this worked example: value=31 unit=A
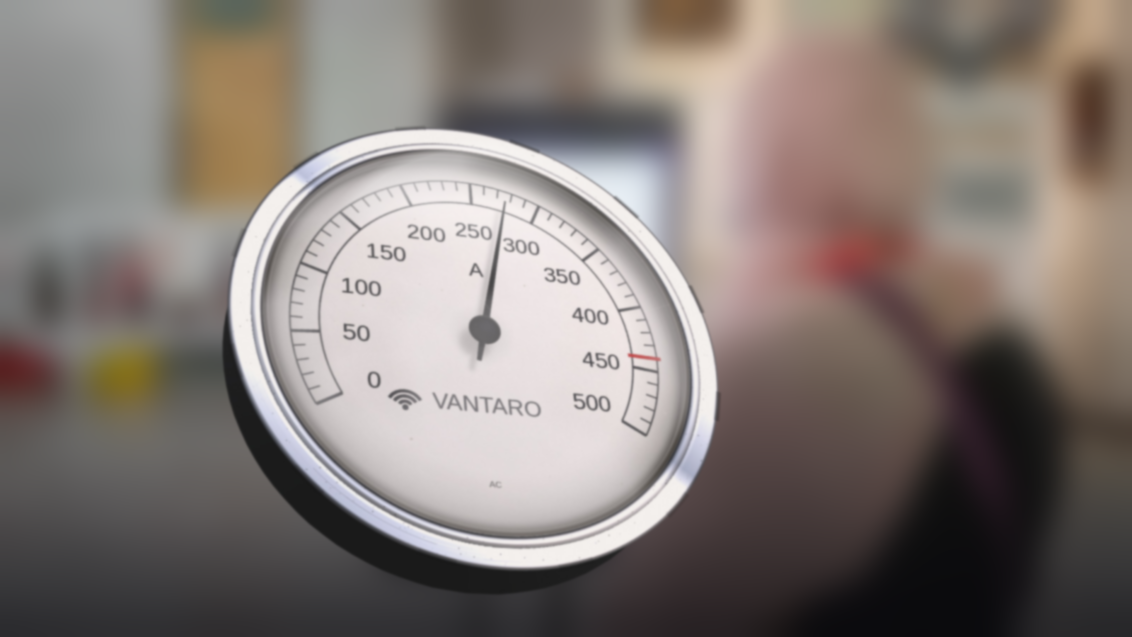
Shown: value=275 unit=A
